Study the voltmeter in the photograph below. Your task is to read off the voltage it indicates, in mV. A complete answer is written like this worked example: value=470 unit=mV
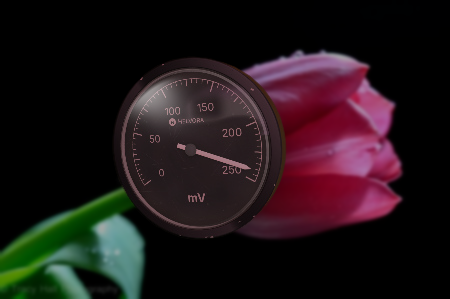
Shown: value=240 unit=mV
